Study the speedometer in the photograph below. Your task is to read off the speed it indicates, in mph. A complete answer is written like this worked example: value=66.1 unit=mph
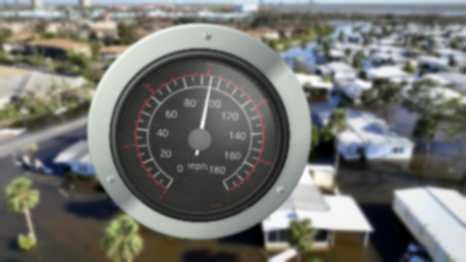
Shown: value=95 unit=mph
